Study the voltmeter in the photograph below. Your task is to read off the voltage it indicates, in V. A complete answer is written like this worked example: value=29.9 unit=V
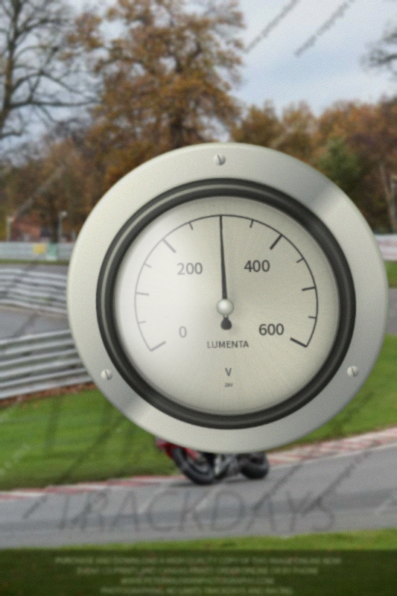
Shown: value=300 unit=V
